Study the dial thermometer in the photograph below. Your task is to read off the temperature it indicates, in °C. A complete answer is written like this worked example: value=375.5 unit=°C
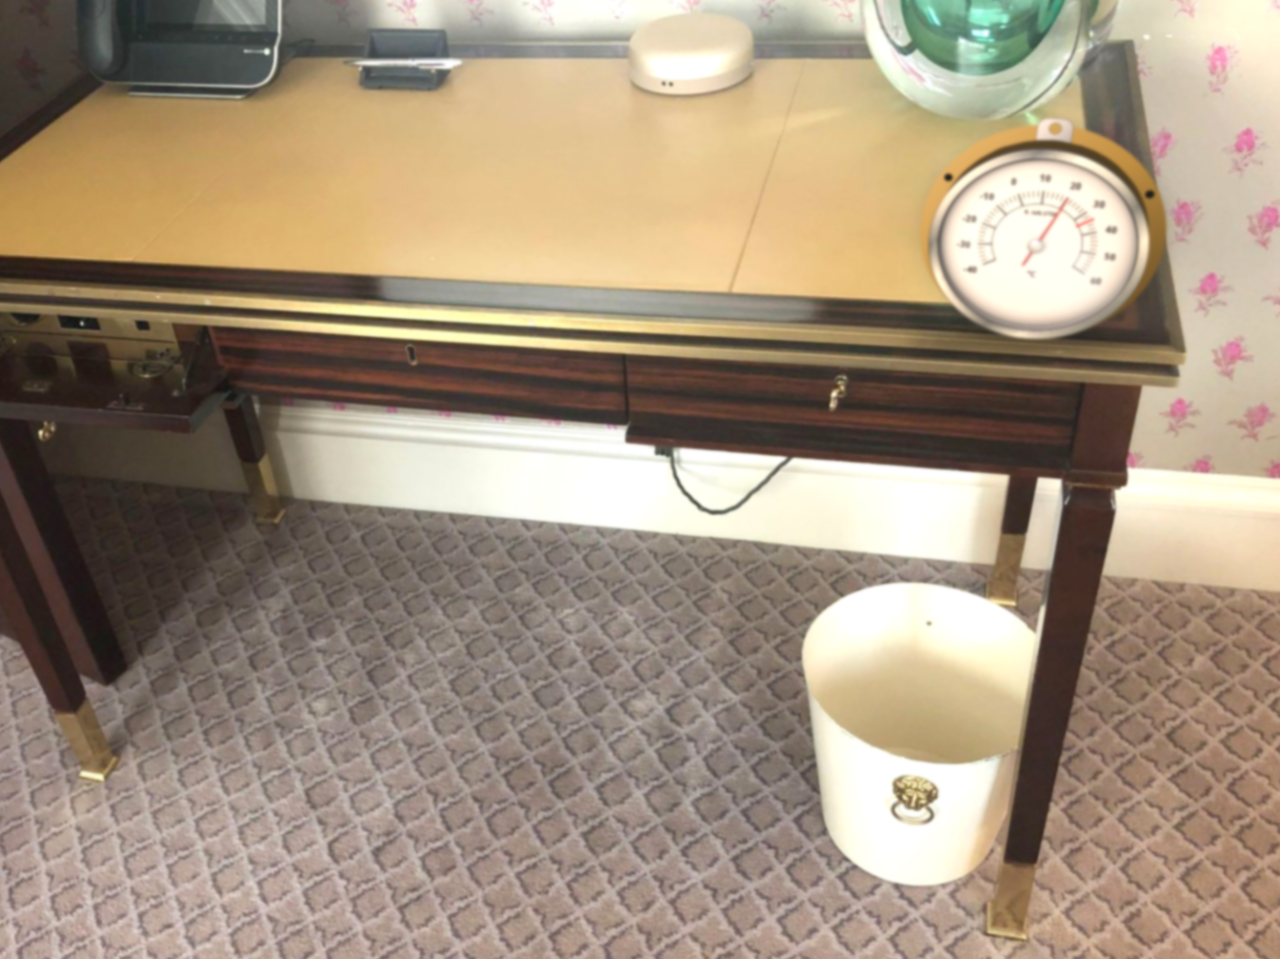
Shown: value=20 unit=°C
